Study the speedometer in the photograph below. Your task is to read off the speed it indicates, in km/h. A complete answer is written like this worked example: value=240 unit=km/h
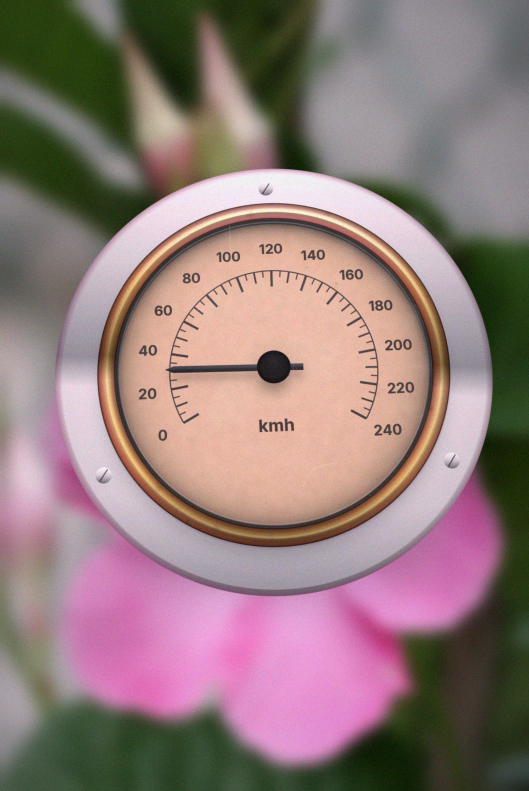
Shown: value=30 unit=km/h
